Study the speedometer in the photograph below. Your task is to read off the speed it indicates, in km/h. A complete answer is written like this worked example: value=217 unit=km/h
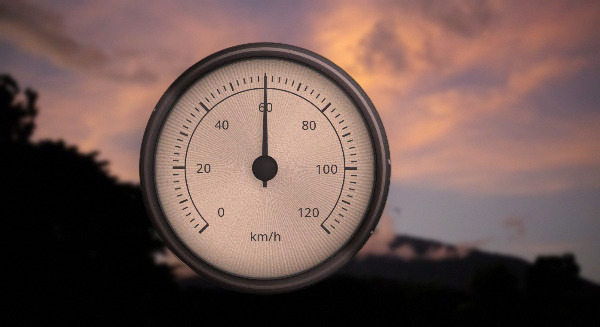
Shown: value=60 unit=km/h
